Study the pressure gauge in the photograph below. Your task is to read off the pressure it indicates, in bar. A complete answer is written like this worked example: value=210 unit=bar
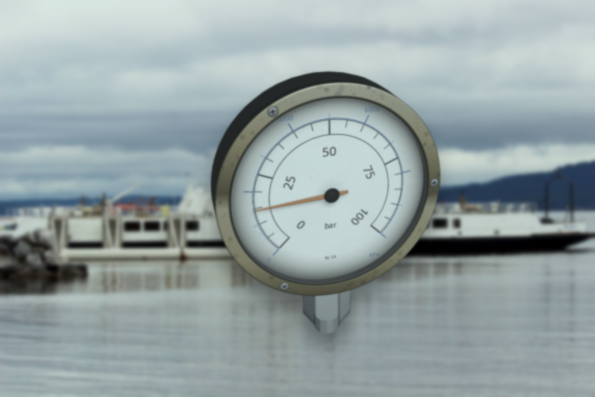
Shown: value=15 unit=bar
